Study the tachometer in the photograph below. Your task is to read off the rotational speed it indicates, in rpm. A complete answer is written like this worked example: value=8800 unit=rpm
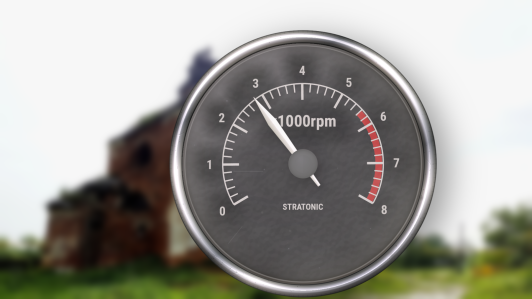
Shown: value=2800 unit=rpm
